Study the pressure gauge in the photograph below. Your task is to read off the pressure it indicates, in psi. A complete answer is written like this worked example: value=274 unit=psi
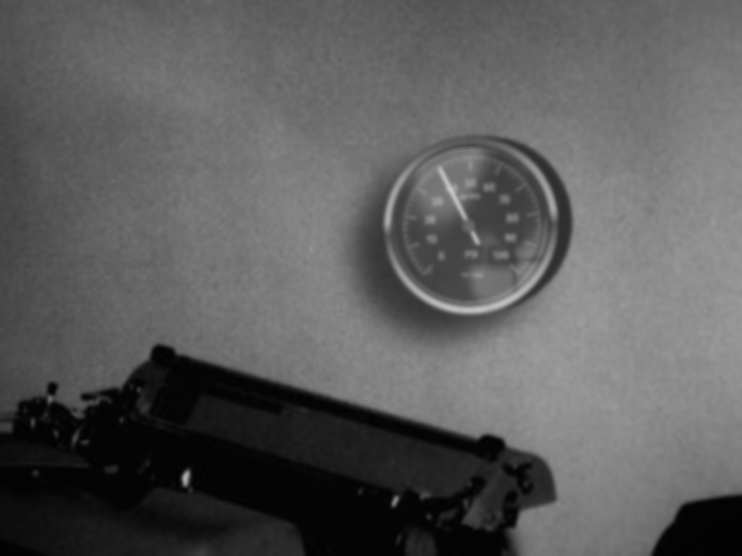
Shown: value=40 unit=psi
